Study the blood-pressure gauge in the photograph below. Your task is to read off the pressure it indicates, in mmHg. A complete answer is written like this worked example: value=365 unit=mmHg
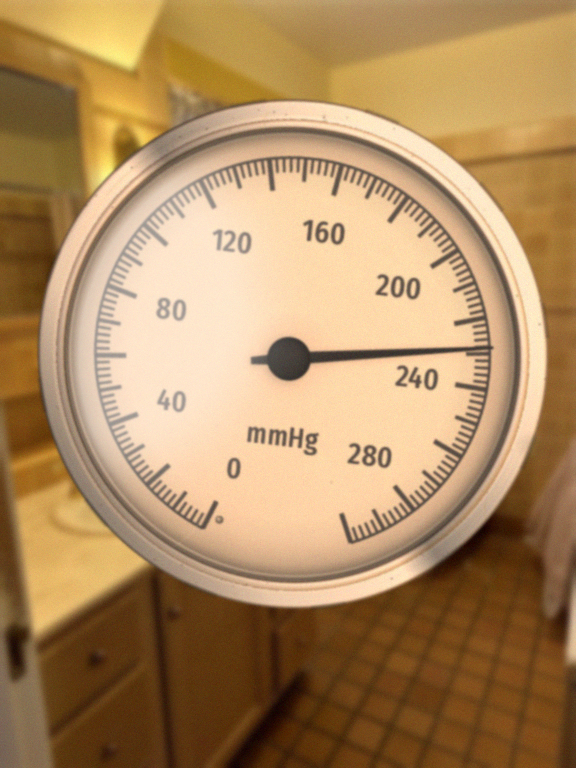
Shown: value=228 unit=mmHg
